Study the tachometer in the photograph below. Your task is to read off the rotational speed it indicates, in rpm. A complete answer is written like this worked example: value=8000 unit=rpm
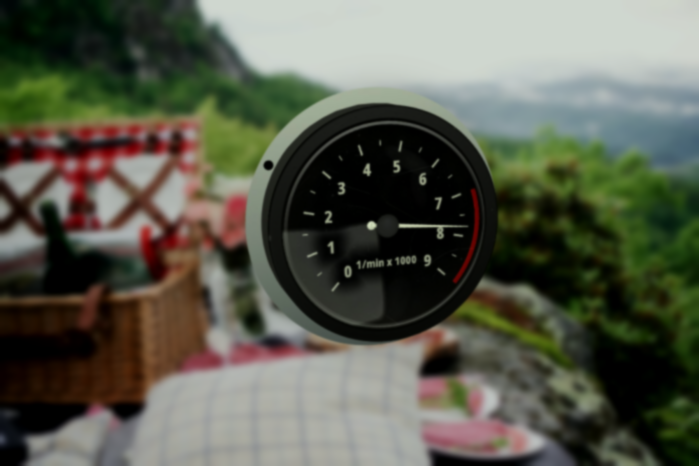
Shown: value=7750 unit=rpm
